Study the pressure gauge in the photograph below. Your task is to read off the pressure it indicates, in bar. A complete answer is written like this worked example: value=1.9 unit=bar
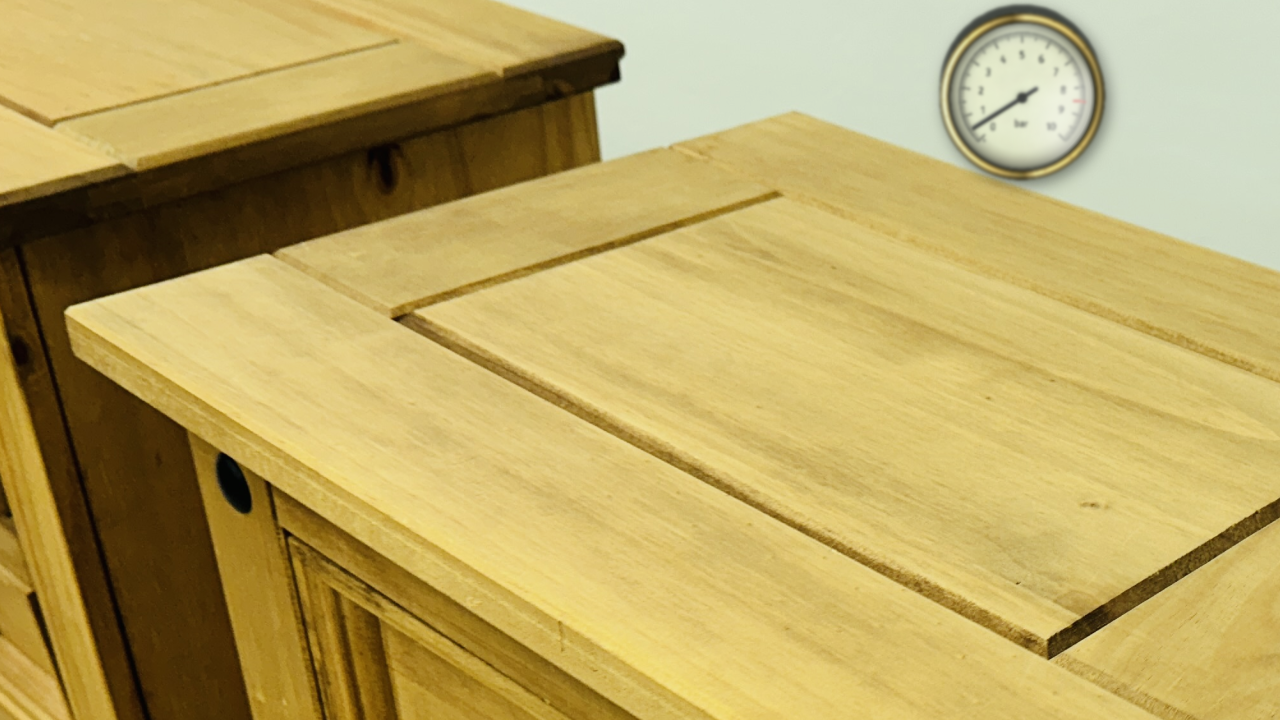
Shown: value=0.5 unit=bar
